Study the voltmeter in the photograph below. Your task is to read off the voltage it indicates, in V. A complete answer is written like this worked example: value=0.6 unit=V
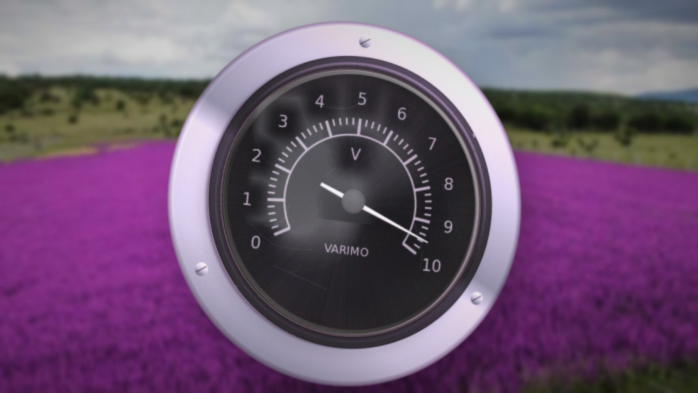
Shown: value=9.6 unit=V
